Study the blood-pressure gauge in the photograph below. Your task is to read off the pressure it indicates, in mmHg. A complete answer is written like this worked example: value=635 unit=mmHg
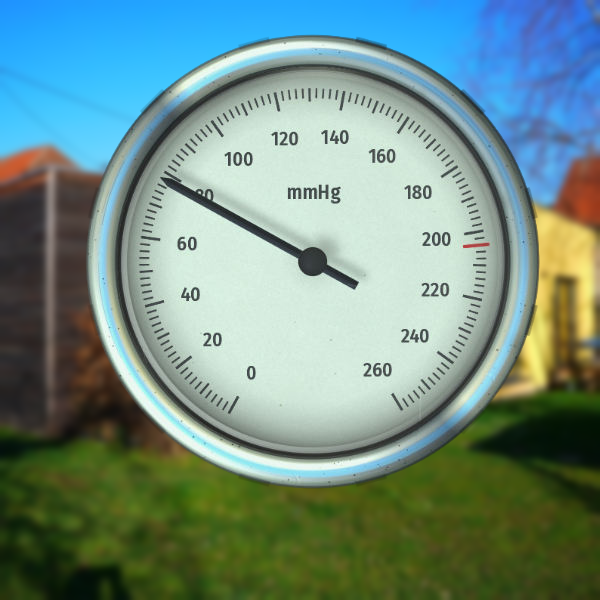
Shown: value=78 unit=mmHg
